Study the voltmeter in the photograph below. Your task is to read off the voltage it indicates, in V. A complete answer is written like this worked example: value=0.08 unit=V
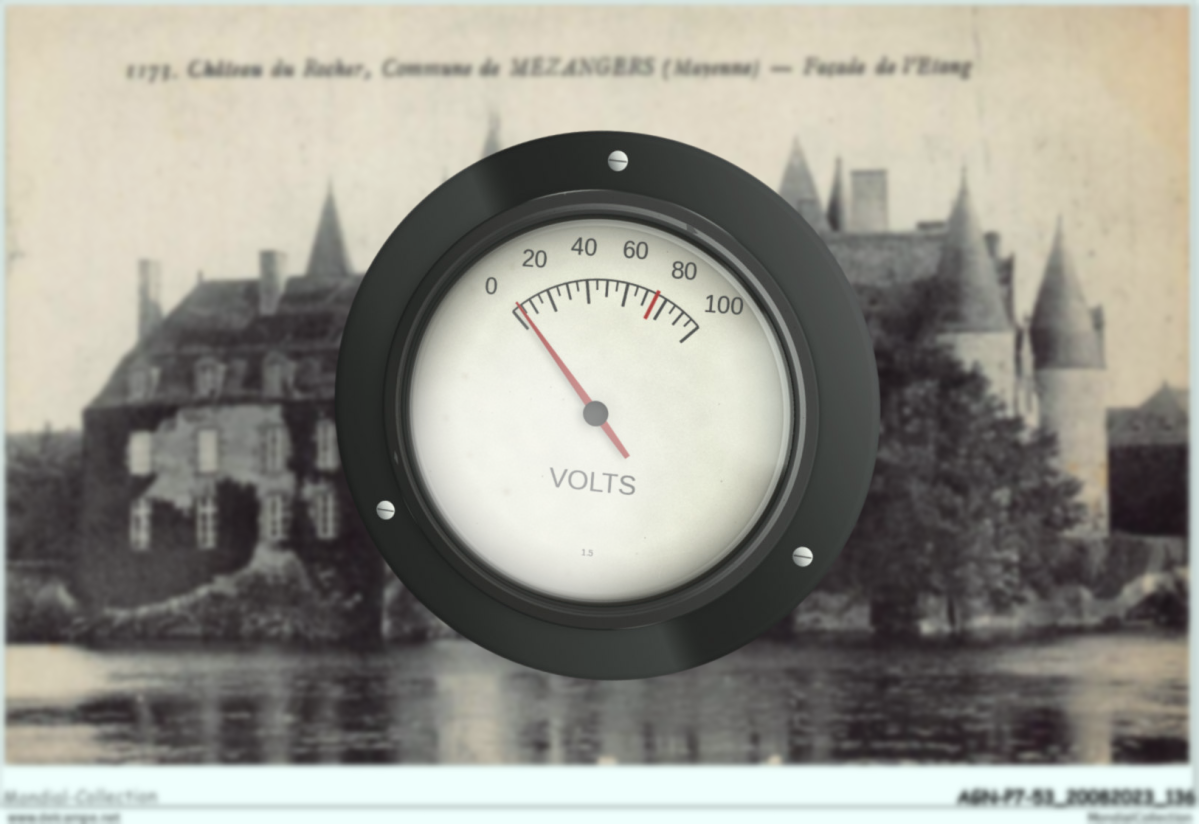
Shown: value=5 unit=V
